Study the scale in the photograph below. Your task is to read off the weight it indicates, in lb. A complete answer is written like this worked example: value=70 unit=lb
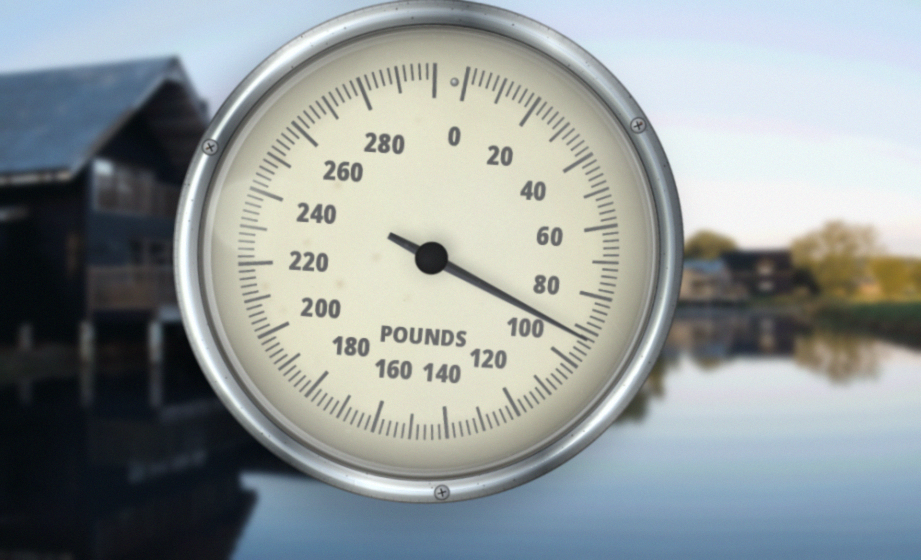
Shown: value=92 unit=lb
